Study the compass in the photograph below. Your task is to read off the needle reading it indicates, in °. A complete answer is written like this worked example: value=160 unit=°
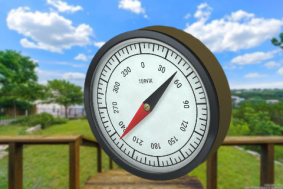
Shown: value=230 unit=°
